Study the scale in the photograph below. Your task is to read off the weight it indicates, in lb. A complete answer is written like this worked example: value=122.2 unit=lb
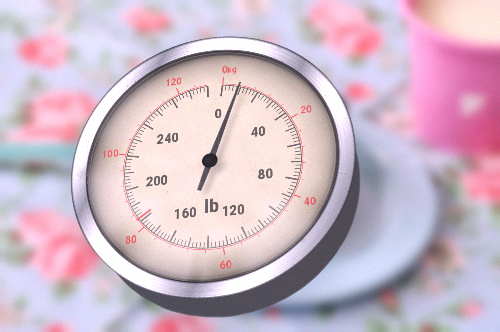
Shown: value=10 unit=lb
